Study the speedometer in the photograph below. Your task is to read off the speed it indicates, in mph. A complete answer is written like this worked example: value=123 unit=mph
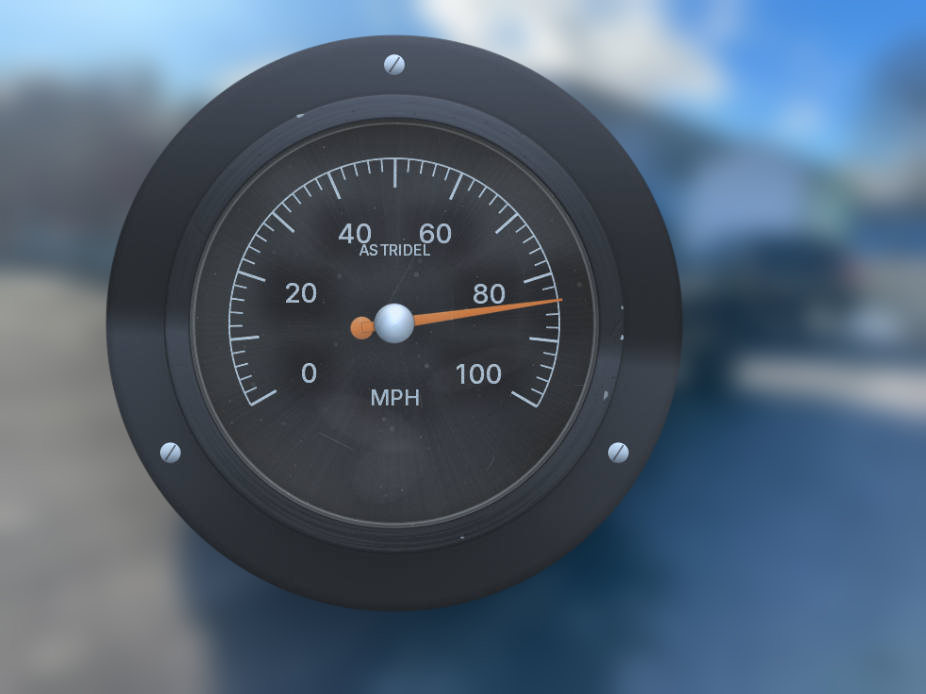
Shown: value=84 unit=mph
